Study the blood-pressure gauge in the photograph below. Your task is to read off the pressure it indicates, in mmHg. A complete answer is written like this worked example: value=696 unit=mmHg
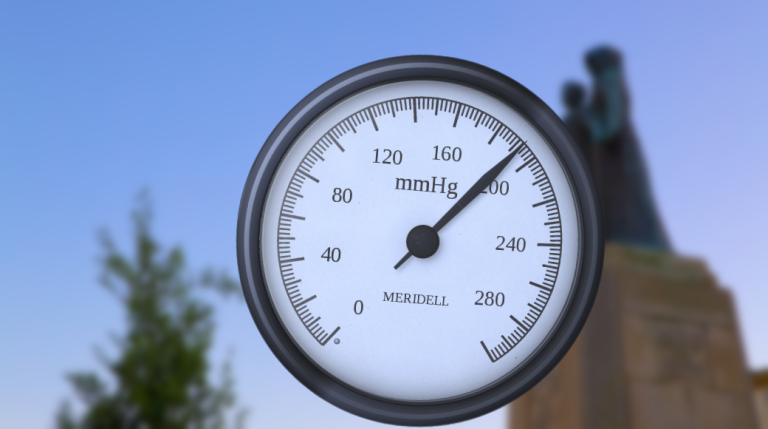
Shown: value=192 unit=mmHg
